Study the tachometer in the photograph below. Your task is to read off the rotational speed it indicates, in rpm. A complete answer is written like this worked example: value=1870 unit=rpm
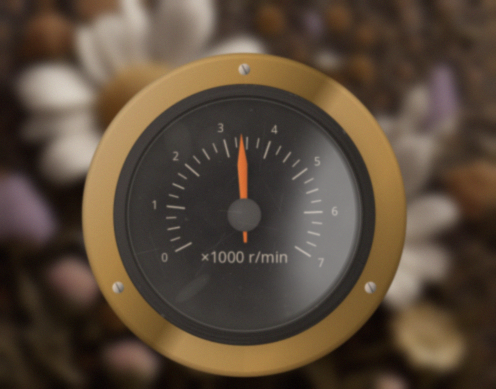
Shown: value=3375 unit=rpm
